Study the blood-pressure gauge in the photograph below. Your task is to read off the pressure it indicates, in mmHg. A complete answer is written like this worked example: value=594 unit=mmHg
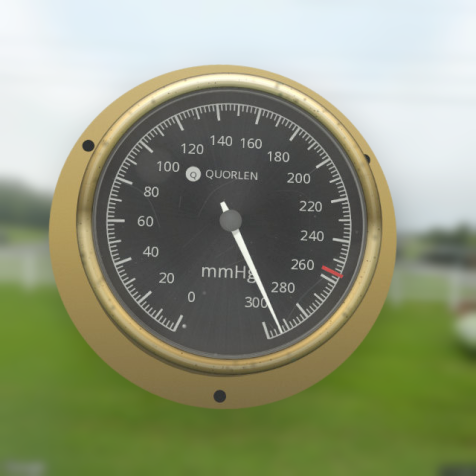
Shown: value=294 unit=mmHg
